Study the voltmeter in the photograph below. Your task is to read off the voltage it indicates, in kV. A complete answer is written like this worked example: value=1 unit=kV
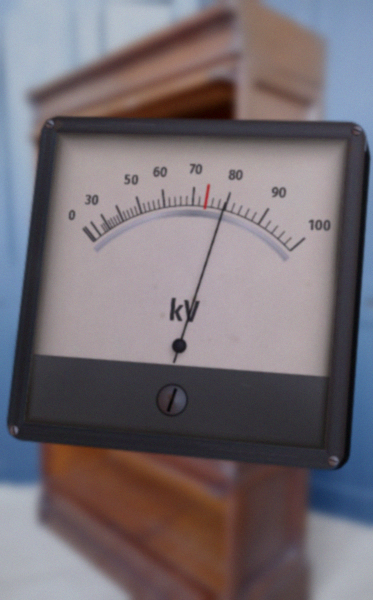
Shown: value=80 unit=kV
